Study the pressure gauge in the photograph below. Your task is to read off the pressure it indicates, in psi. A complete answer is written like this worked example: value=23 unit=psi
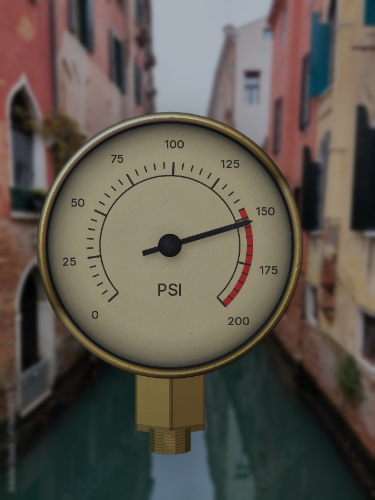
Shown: value=152.5 unit=psi
